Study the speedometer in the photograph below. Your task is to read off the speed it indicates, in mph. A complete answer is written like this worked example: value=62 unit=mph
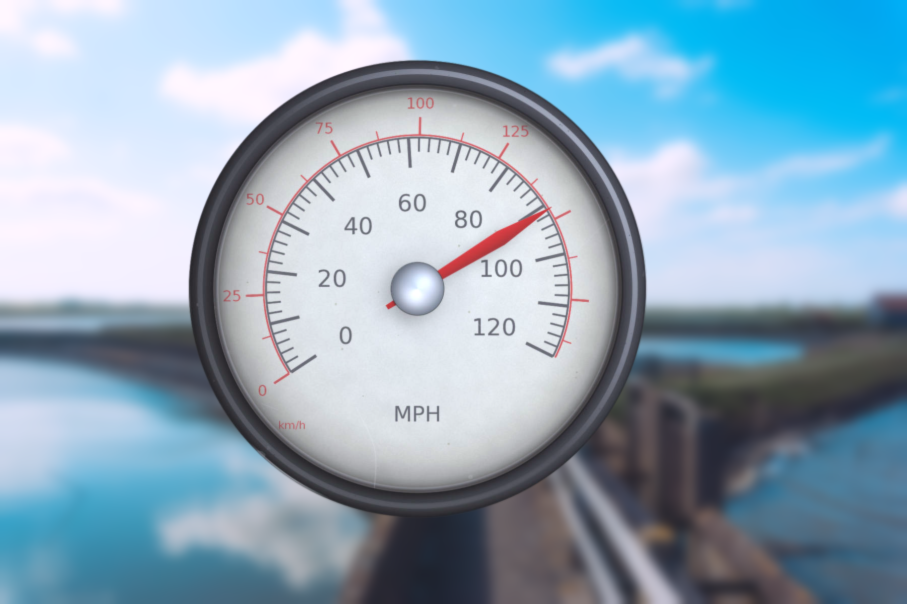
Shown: value=91 unit=mph
